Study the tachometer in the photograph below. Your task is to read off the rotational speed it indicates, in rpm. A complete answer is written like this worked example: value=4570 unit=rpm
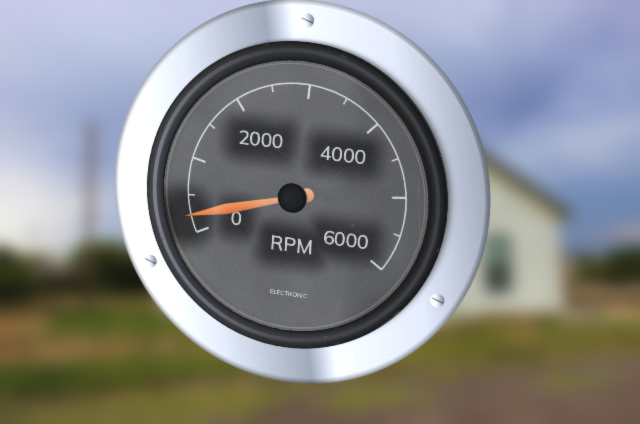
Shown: value=250 unit=rpm
